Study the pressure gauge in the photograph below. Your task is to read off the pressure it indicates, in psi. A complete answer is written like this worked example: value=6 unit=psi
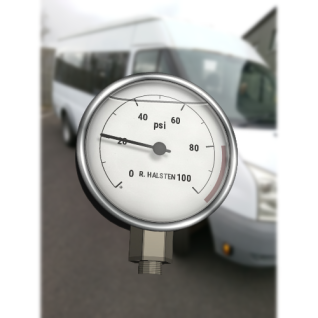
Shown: value=20 unit=psi
